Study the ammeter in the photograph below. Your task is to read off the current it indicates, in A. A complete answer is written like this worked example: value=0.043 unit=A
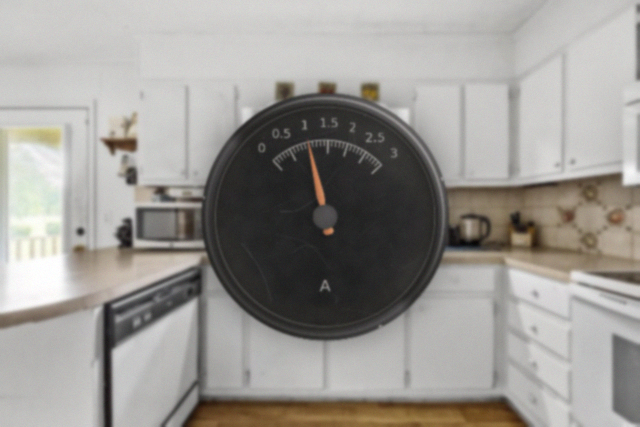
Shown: value=1 unit=A
